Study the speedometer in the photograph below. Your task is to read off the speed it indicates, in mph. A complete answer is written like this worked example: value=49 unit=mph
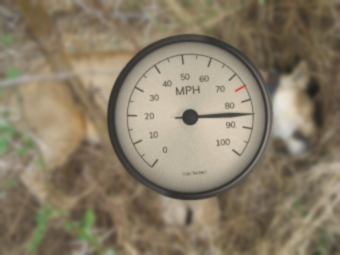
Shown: value=85 unit=mph
